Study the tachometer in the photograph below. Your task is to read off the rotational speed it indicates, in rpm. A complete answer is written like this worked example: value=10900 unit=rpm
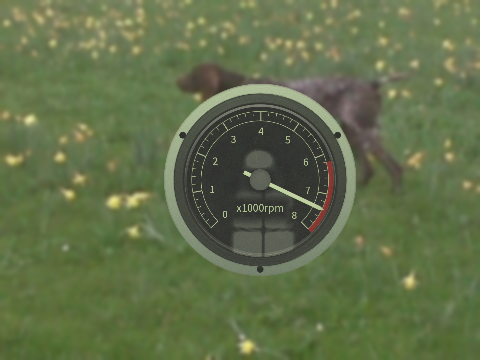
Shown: value=7400 unit=rpm
